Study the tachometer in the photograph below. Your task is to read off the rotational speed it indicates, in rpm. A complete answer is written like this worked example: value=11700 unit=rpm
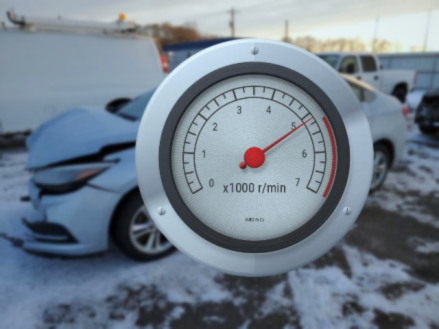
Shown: value=5125 unit=rpm
